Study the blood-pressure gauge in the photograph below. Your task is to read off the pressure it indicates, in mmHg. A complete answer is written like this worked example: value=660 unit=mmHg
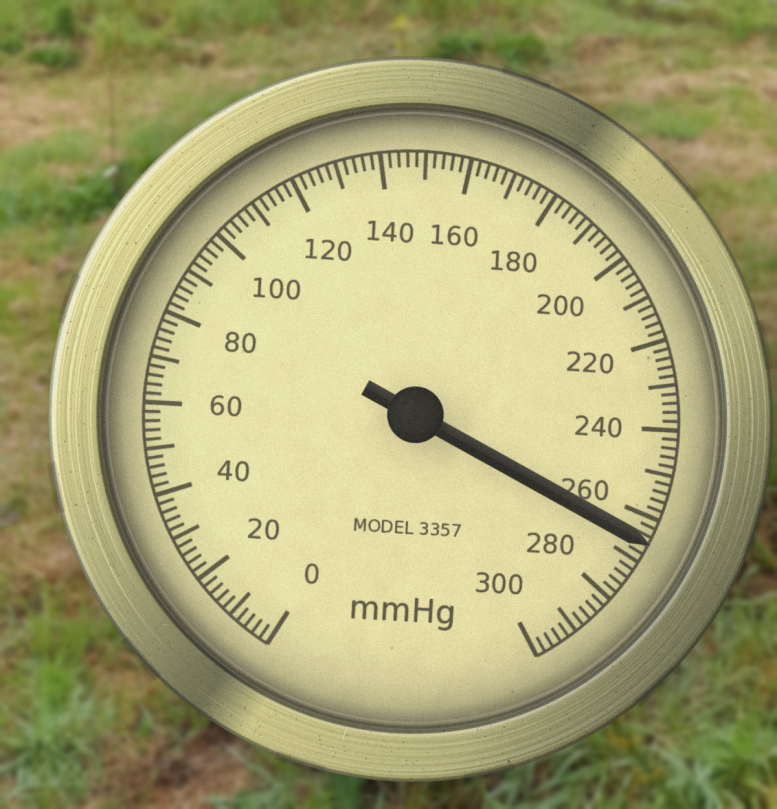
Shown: value=266 unit=mmHg
